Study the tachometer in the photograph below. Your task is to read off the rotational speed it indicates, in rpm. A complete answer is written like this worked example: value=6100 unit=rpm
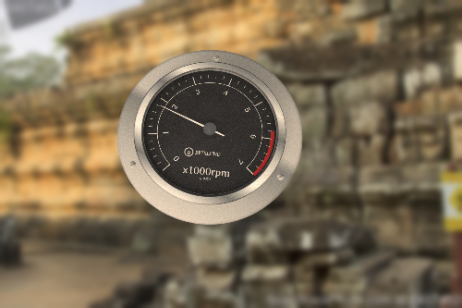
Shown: value=1800 unit=rpm
